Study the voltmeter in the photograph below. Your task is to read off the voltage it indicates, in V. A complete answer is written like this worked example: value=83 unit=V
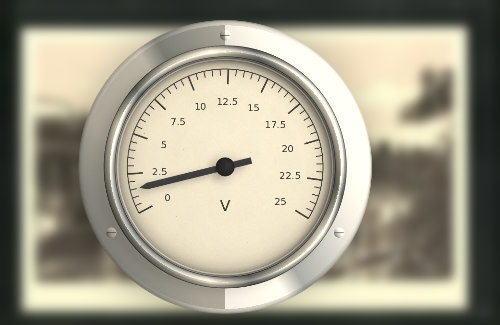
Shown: value=1.5 unit=V
